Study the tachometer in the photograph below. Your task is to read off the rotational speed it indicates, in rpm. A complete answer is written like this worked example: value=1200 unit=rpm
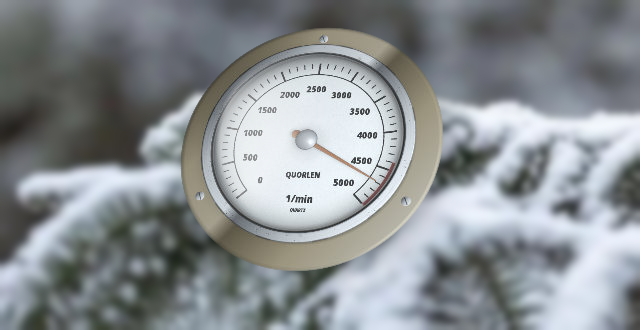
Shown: value=4700 unit=rpm
